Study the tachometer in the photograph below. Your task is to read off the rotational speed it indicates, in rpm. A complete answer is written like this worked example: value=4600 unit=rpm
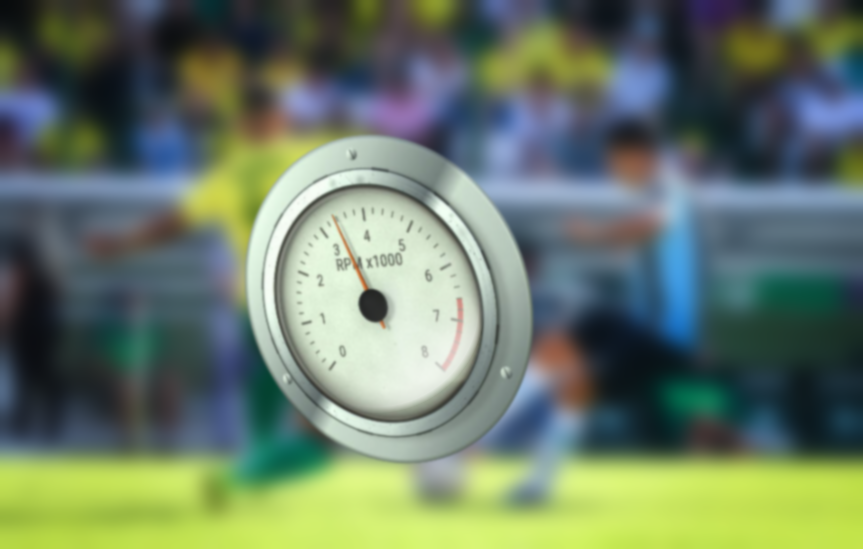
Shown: value=3400 unit=rpm
